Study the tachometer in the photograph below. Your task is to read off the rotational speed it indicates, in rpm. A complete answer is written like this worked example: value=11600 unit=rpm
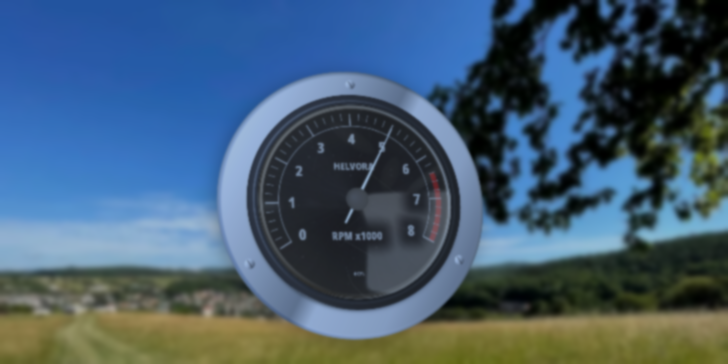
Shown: value=5000 unit=rpm
